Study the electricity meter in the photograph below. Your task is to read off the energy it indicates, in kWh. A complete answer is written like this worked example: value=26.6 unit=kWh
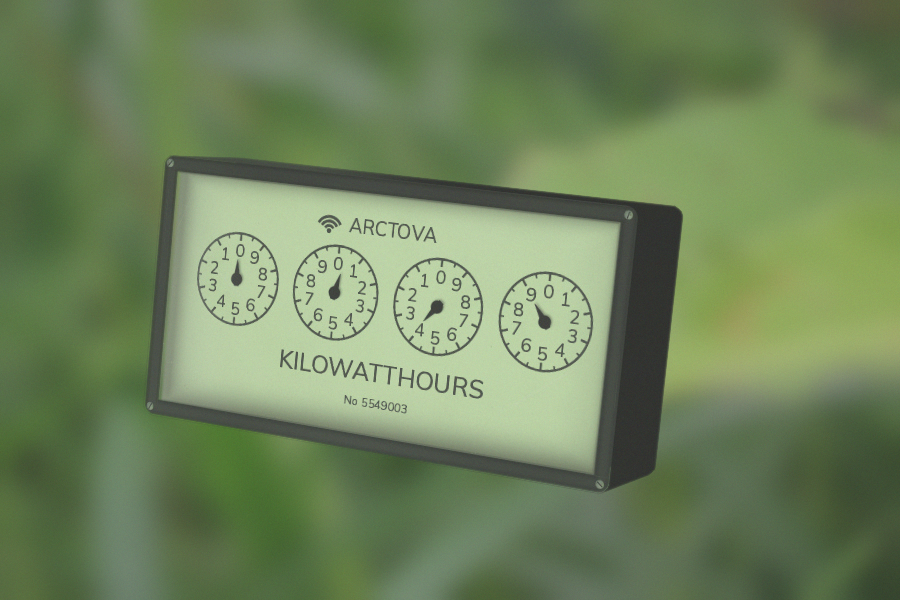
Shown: value=39 unit=kWh
